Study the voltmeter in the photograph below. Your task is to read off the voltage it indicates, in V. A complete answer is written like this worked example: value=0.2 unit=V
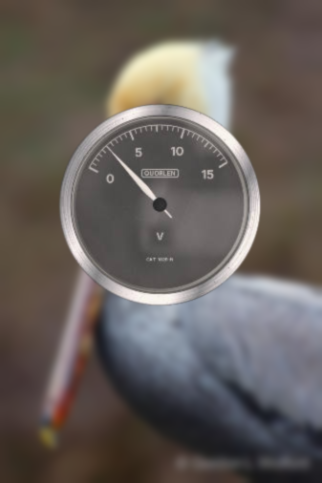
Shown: value=2.5 unit=V
